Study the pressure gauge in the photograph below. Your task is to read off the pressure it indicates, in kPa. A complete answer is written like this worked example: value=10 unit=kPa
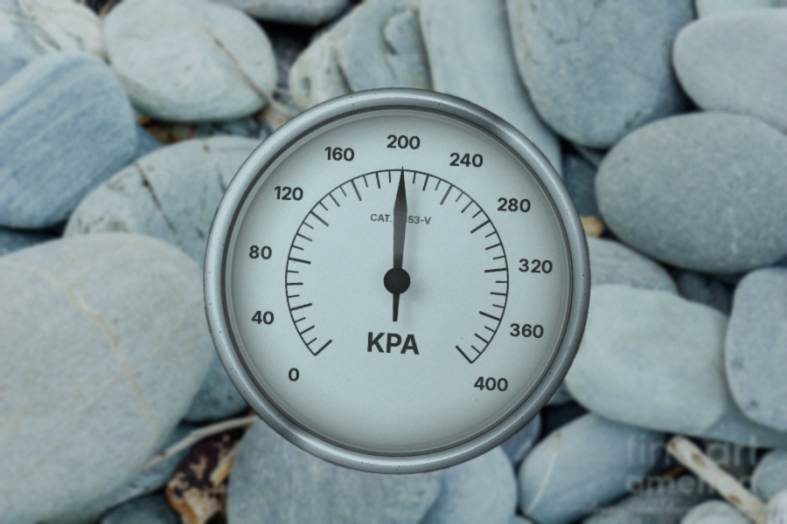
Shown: value=200 unit=kPa
